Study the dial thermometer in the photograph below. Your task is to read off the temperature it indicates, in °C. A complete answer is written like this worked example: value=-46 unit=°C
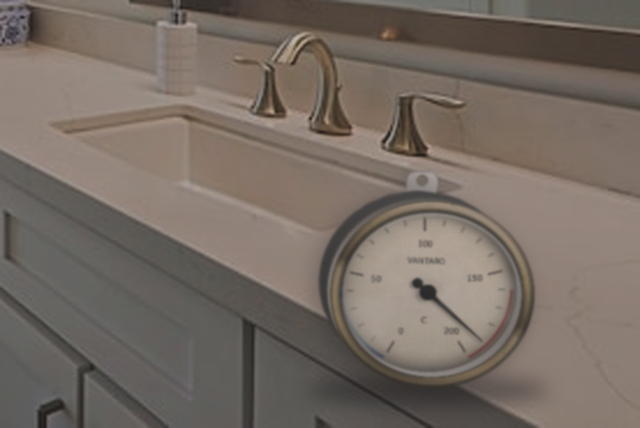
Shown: value=190 unit=°C
